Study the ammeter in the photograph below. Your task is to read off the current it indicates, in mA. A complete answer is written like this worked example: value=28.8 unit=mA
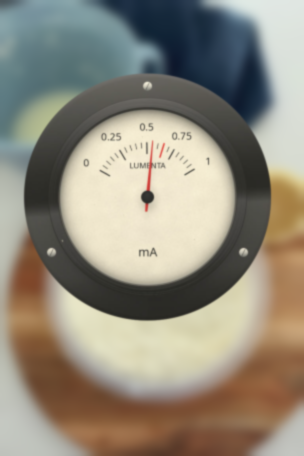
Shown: value=0.55 unit=mA
